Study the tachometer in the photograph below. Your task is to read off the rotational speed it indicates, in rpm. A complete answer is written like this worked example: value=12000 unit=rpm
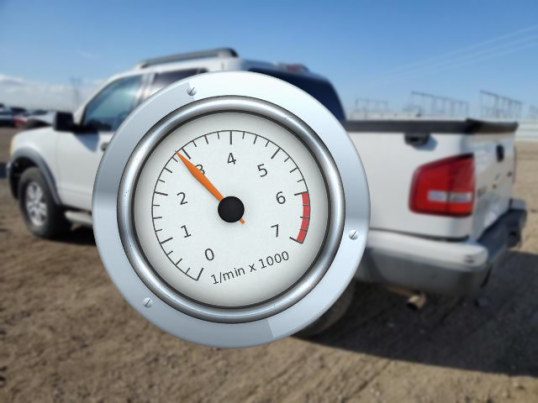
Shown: value=2875 unit=rpm
